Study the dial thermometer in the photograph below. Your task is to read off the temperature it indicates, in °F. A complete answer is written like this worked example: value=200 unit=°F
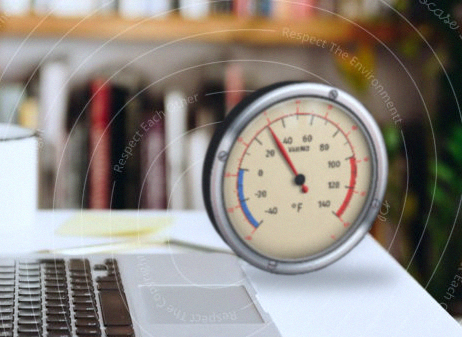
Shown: value=30 unit=°F
